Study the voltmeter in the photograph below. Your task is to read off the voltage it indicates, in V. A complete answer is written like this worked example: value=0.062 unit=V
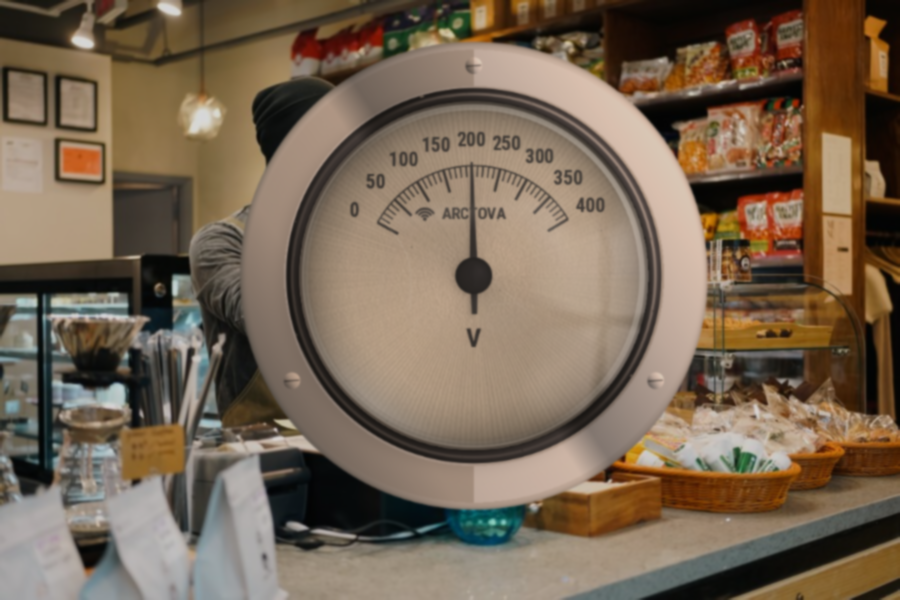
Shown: value=200 unit=V
